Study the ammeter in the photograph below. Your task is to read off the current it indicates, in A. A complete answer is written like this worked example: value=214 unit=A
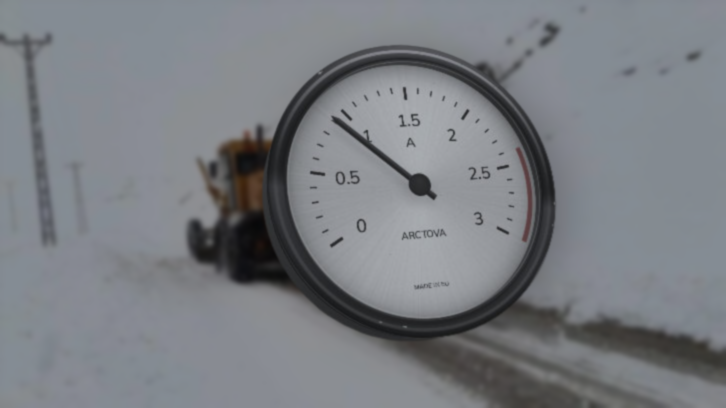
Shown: value=0.9 unit=A
